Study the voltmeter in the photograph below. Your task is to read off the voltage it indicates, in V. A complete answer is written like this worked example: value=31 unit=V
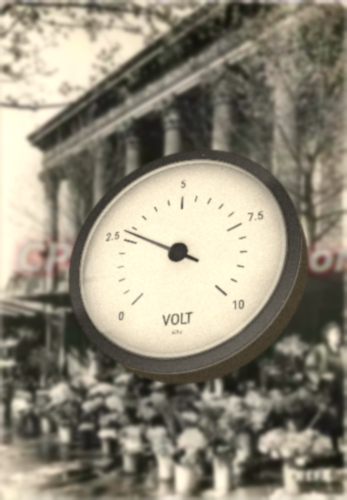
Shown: value=2.75 unit=V
